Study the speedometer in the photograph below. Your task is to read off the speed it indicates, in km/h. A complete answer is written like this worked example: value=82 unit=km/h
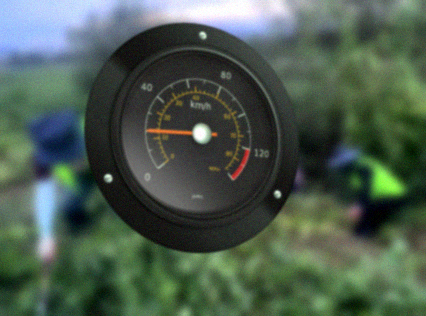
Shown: value=20 unit=km/h
